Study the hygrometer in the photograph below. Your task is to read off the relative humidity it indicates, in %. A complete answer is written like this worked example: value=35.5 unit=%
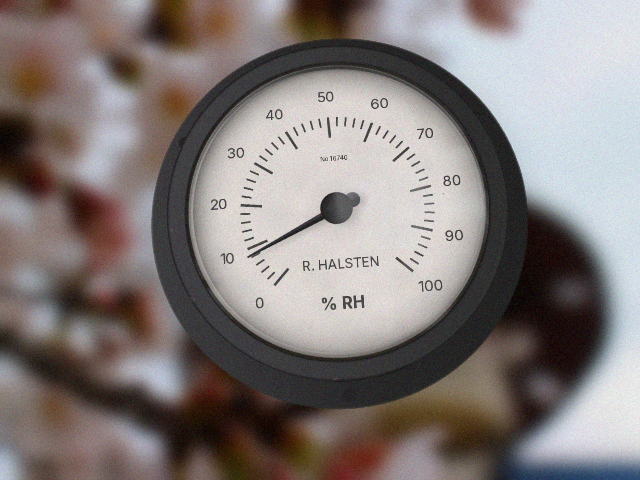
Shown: value=8 unit=%
